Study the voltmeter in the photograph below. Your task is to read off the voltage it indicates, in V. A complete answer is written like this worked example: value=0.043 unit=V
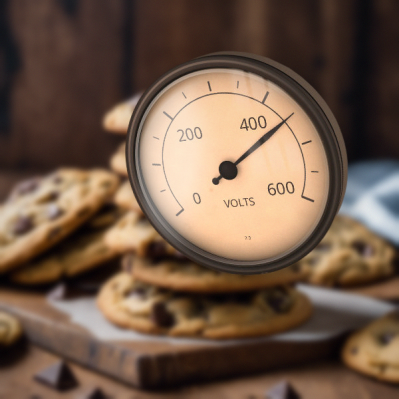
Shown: value=450 unit=V
